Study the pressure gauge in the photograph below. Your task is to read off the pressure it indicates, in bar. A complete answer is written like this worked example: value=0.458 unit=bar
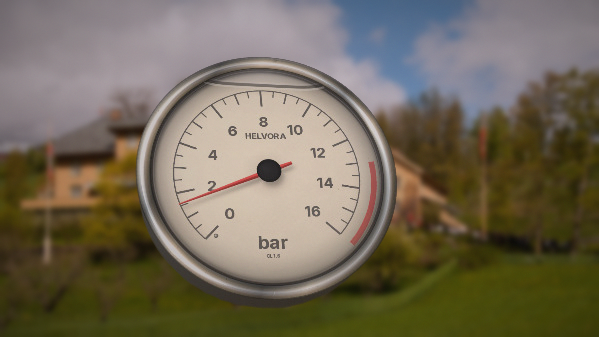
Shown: value=1.5 unit=bar
